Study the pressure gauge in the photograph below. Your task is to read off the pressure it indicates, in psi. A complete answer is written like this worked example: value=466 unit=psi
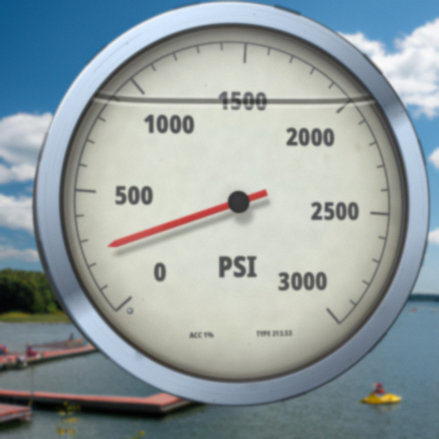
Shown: value=250 unit=psi
